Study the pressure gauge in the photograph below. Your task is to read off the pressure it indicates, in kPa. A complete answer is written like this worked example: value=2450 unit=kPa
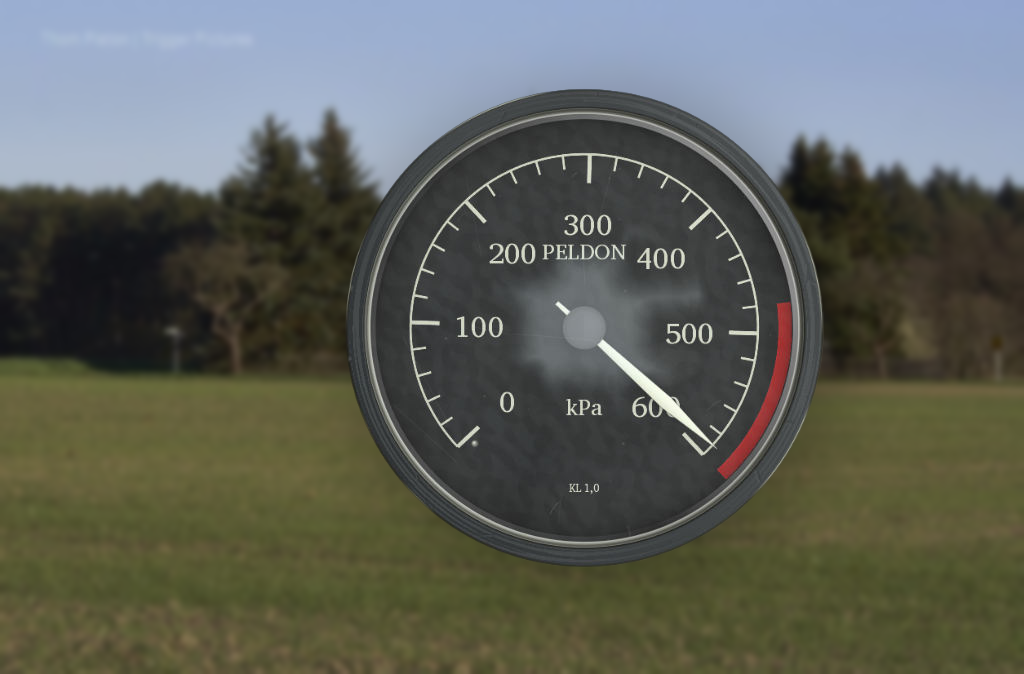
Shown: value=590 unit=kPa
